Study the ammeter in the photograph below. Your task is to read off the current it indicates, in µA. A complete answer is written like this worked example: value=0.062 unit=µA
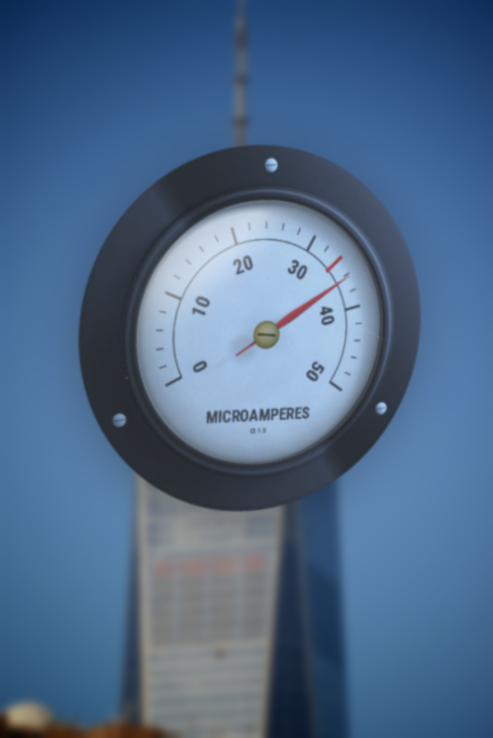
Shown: value=36 unit=µA
